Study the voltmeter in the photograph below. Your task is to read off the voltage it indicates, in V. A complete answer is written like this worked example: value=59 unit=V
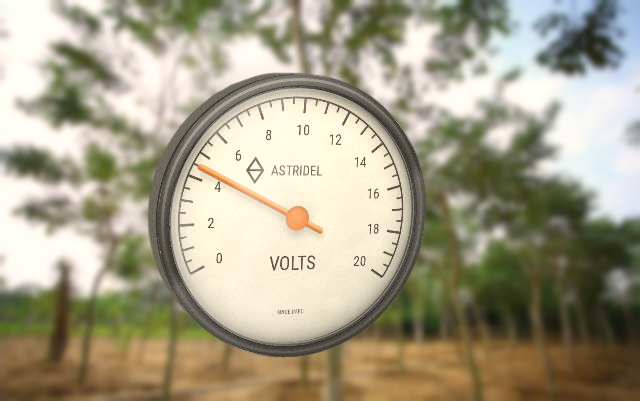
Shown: value=4.5 unit=V
